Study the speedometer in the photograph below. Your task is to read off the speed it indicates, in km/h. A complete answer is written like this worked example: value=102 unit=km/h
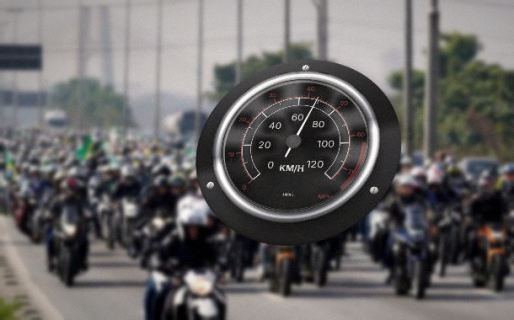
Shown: value=70 unit=km/h
